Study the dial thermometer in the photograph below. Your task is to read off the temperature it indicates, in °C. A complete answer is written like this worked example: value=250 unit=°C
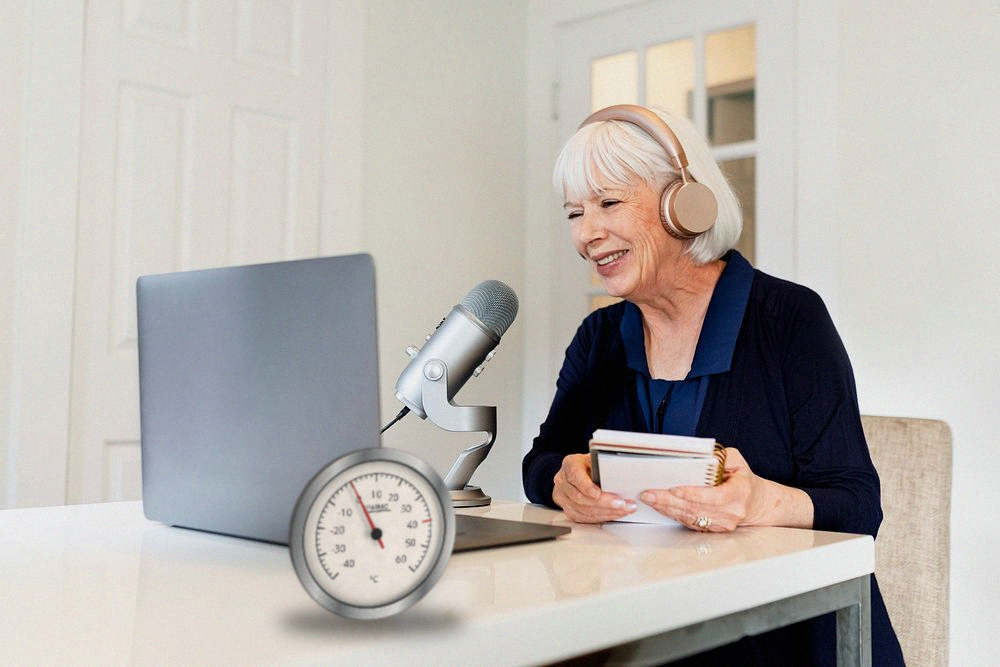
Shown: value=0 unit=°C
